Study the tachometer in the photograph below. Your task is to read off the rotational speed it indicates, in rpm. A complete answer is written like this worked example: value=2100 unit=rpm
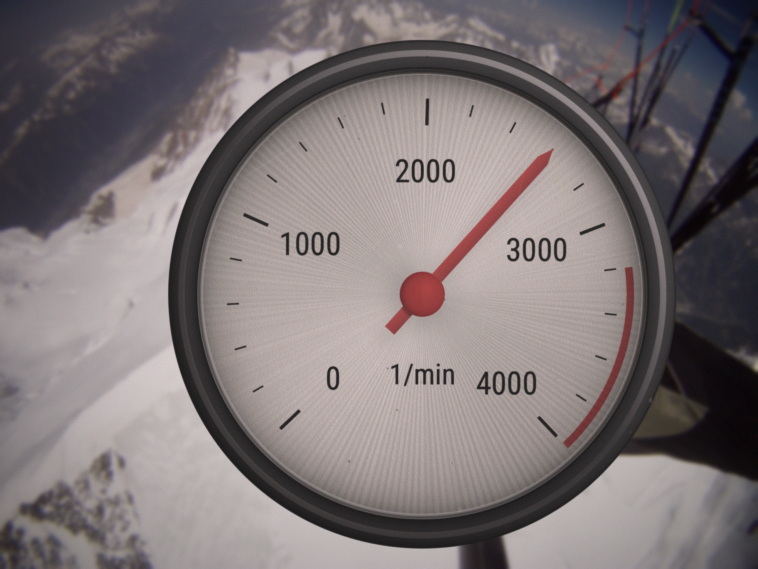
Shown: value=2600 unit=rpm
